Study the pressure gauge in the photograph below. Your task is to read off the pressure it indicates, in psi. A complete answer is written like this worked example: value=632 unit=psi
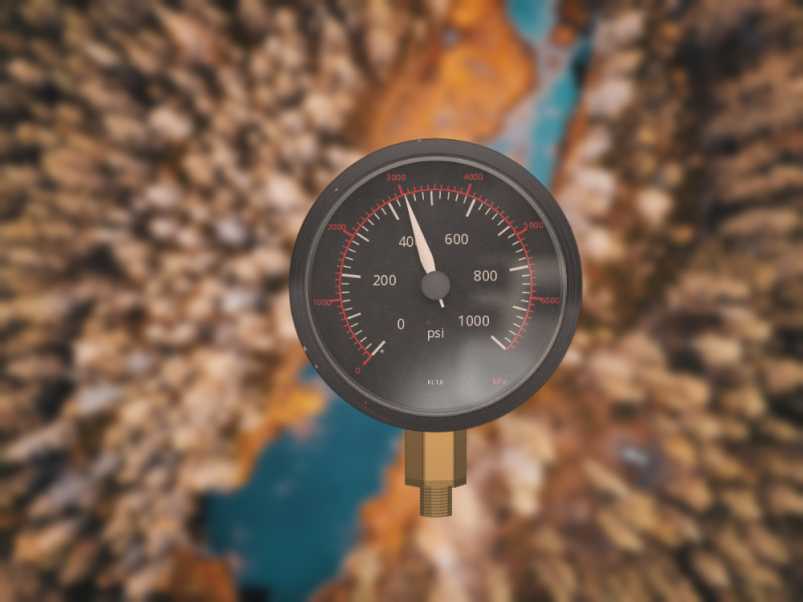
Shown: value=440 unit=psi
